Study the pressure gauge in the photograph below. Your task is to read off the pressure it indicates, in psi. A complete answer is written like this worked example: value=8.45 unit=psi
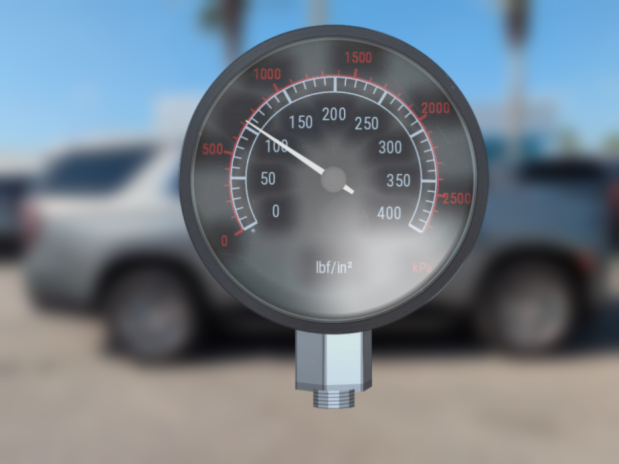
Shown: value=105 unit=psi
